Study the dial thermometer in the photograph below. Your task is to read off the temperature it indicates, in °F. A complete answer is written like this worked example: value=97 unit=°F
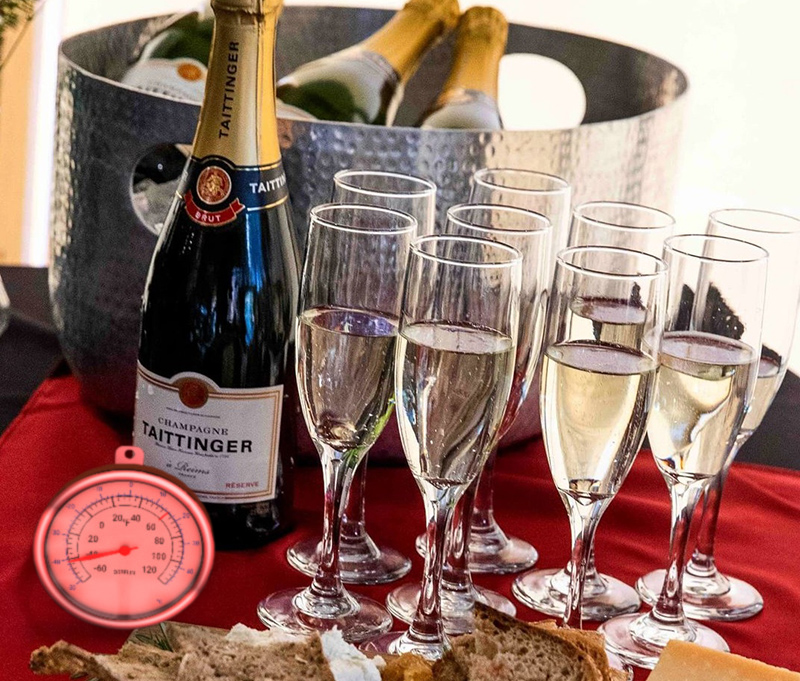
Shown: value=-40 unit=°F
